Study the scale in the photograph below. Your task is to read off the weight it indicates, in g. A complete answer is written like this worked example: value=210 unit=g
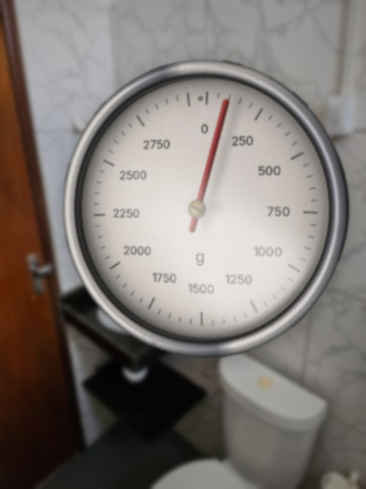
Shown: value=100 unit=g
